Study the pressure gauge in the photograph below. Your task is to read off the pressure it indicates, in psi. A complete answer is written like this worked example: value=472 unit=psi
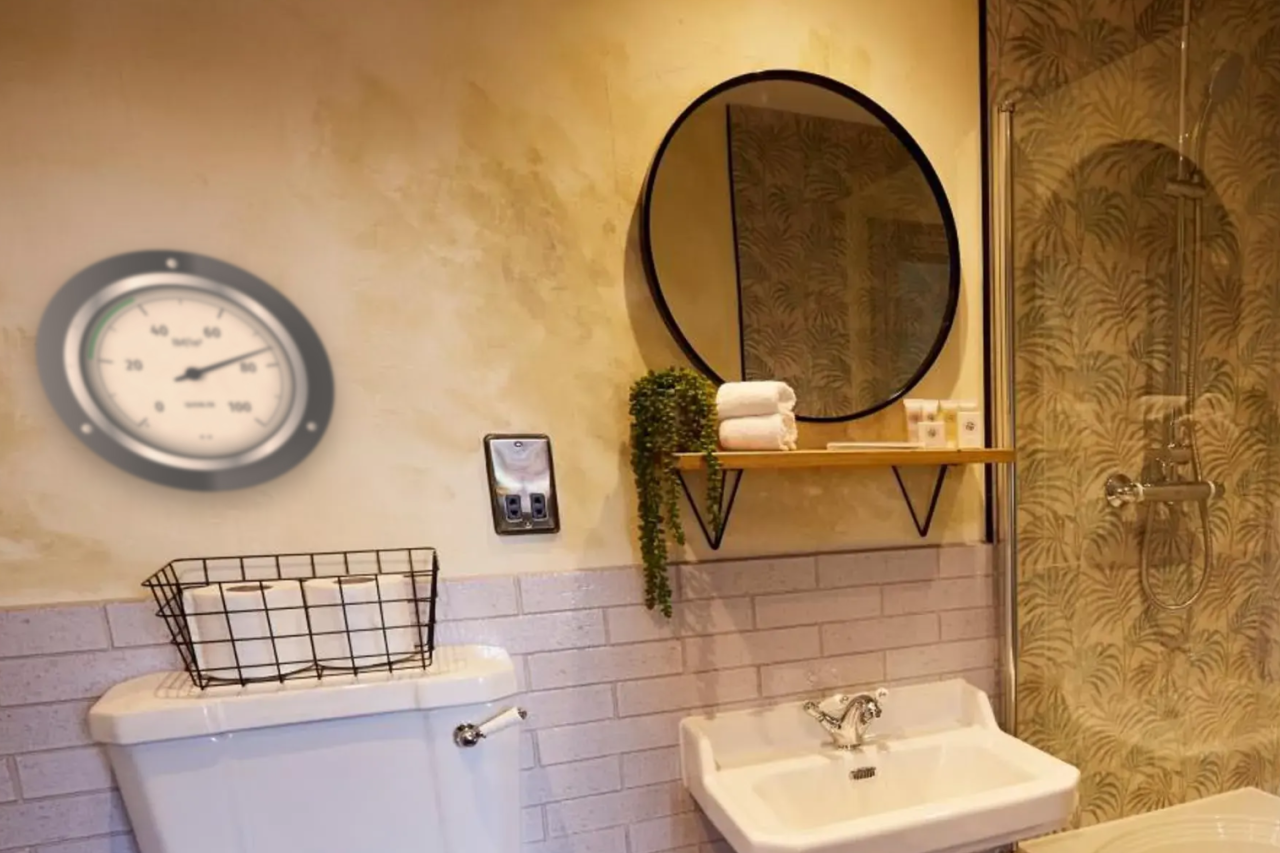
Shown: value=75 unit=psi
